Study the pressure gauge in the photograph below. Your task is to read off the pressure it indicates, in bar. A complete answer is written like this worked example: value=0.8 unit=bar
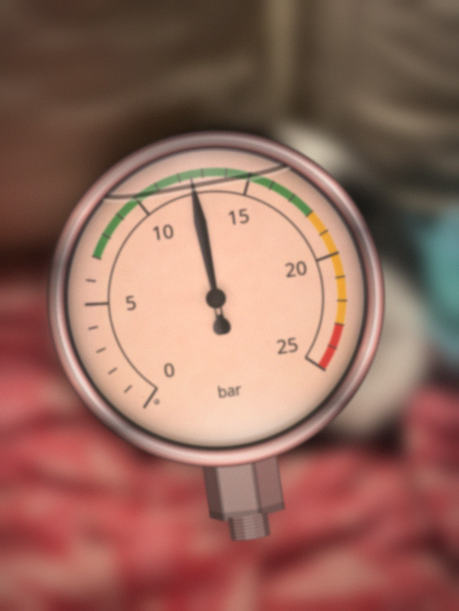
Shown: value=12.5 unit=bar
